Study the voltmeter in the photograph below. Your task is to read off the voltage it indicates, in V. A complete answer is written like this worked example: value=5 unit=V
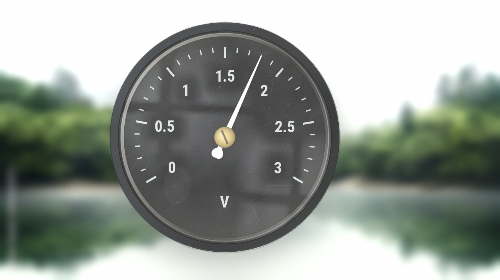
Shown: value=1.8 unit=V
